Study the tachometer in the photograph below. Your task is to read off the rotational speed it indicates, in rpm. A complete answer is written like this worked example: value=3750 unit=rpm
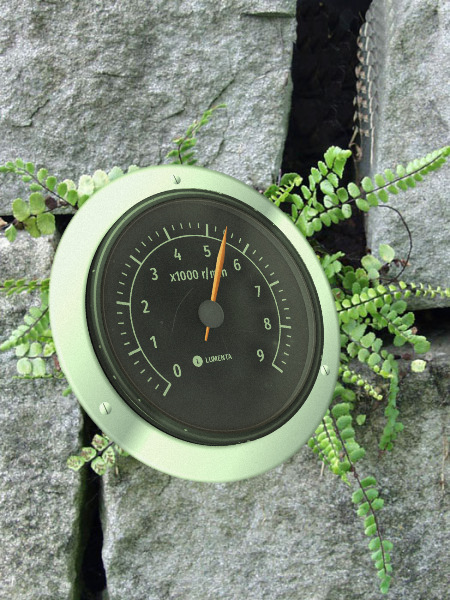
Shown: value=5400 unit=rpm
